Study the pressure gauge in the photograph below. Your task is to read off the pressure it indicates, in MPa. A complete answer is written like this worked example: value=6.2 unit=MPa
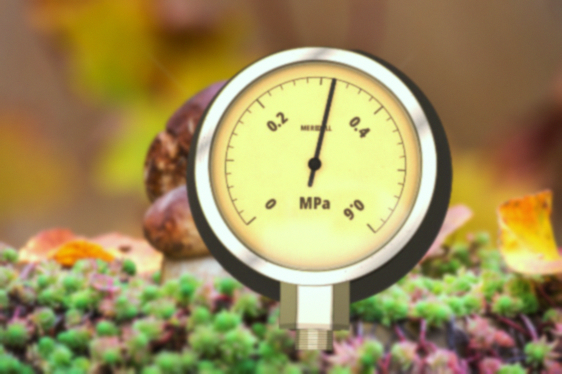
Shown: value=0.32 unit=MPa
